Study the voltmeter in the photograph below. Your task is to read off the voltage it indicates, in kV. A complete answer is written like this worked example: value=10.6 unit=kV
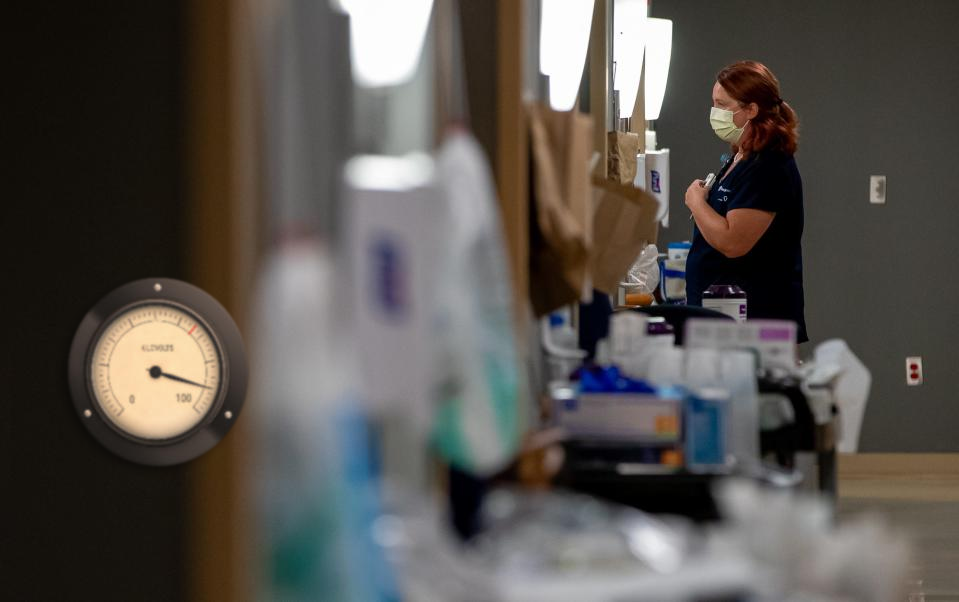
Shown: value=90 unit=kV
